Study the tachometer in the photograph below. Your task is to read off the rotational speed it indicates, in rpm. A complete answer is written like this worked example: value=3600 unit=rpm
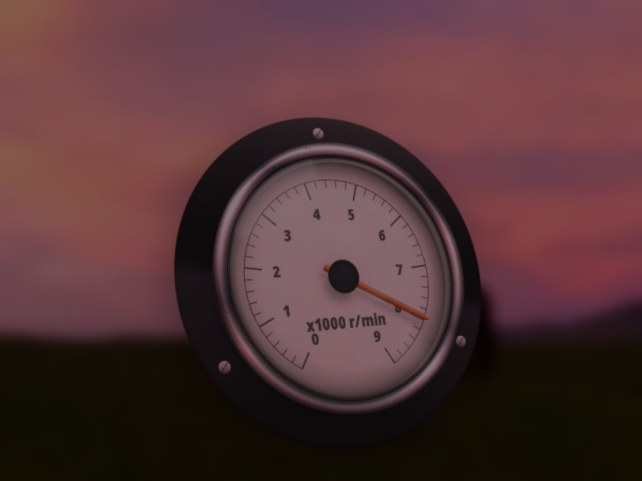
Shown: value=8000 unit=rpm
